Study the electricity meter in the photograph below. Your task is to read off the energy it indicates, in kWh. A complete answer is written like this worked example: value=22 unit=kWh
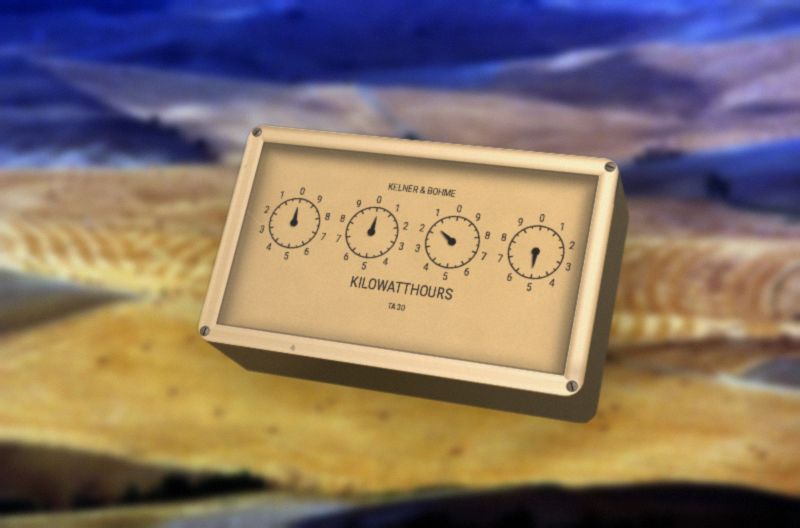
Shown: value=15 unit=kWh
